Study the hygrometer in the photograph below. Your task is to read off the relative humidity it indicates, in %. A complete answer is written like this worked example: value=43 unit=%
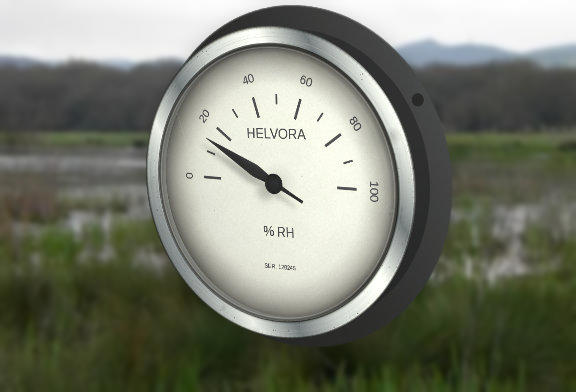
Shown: value=15 unit=%
